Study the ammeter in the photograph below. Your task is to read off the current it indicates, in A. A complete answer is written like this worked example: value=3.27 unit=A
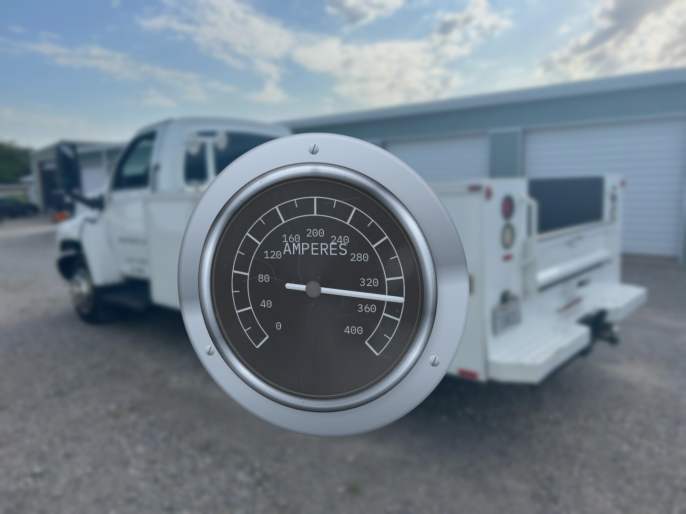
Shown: value=340 unit=A
